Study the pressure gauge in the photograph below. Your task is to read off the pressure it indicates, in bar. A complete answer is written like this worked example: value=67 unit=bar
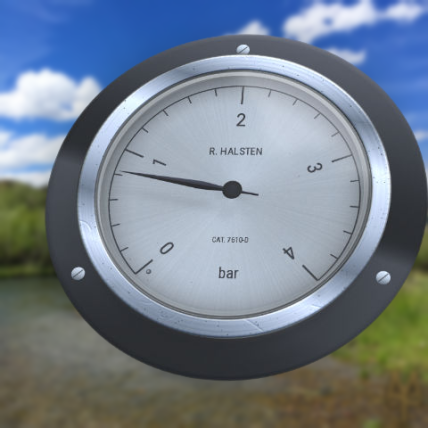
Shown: value=0.8 unit=bar
